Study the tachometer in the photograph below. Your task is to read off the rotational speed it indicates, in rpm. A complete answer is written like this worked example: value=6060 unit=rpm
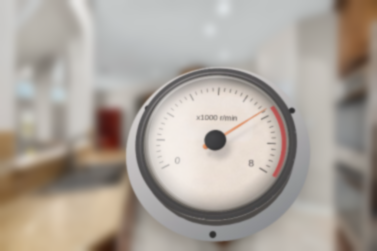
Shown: value=5800 unit=rpm
